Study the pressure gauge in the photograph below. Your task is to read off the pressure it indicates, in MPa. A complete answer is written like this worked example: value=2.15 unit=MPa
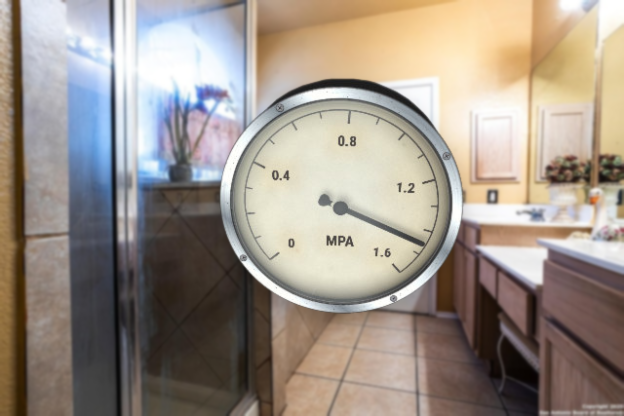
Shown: value=1.45 unit=MPa
